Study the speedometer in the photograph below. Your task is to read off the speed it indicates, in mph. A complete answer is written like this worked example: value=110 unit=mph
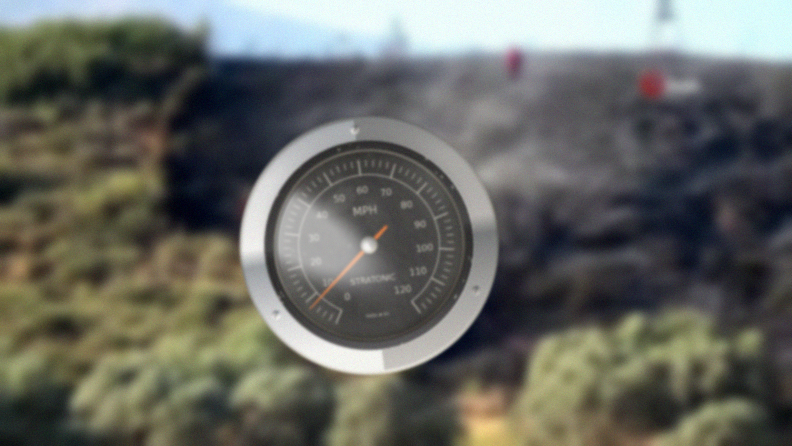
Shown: value=8 unit=mph
